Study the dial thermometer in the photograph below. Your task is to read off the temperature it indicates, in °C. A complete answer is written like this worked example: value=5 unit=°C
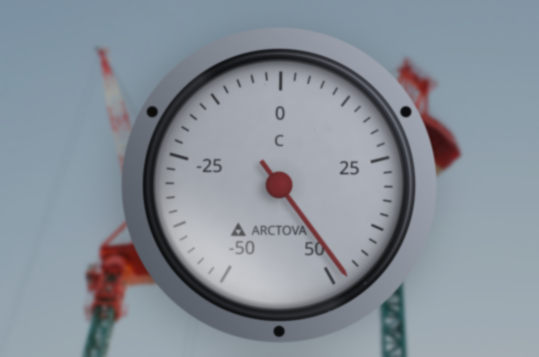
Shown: value=47.5 unit=°C
